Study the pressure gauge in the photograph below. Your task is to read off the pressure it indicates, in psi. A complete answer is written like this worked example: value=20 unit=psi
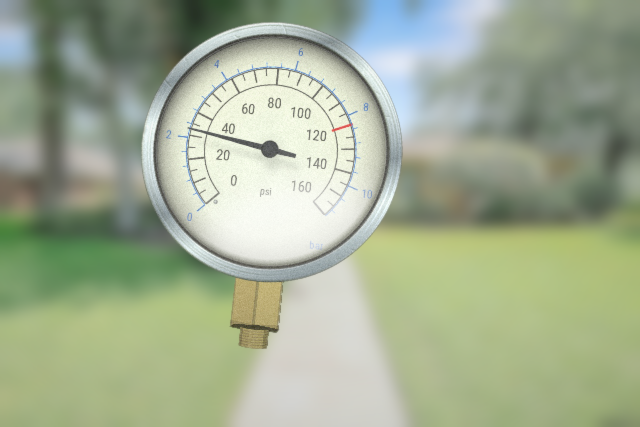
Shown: value=32.5 unit=psi
